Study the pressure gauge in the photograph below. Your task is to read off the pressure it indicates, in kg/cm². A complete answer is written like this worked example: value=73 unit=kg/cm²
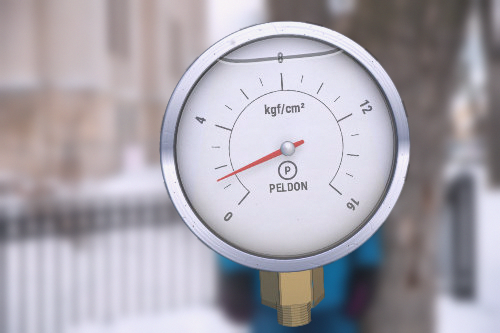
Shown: value=1.5 unit=kg/cm²
